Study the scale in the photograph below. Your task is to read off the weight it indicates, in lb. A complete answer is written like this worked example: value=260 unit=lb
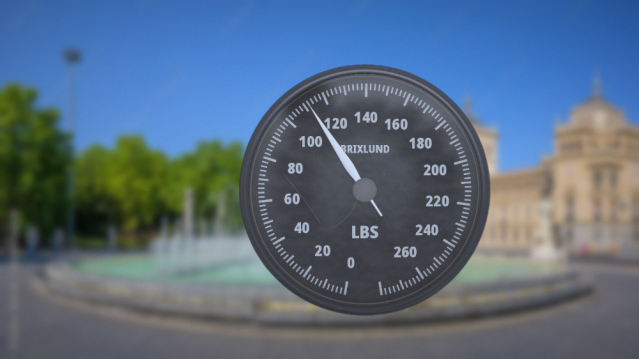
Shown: value=112 unit=lb
